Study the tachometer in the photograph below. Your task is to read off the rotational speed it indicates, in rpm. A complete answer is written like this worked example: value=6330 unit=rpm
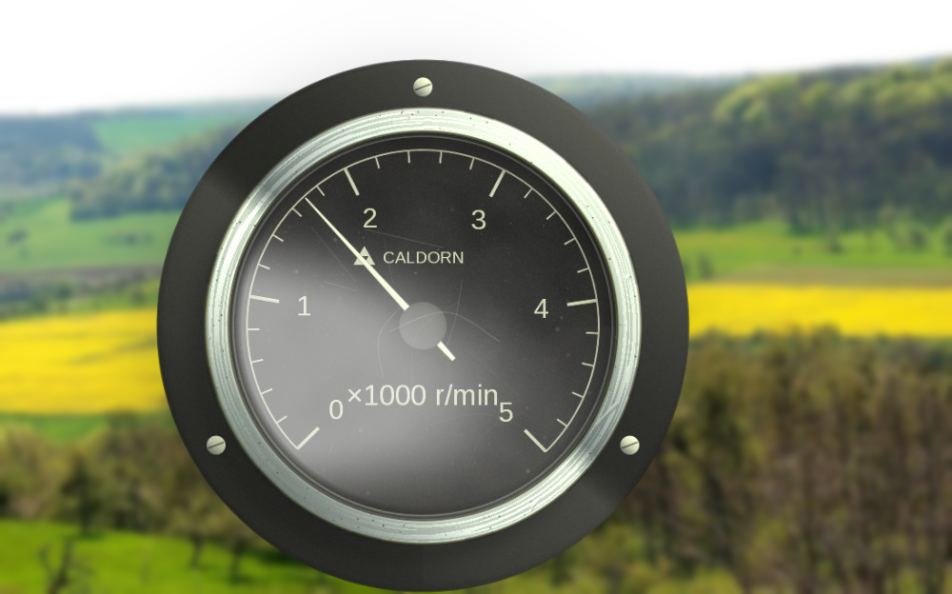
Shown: value=1700 unit=rpm
